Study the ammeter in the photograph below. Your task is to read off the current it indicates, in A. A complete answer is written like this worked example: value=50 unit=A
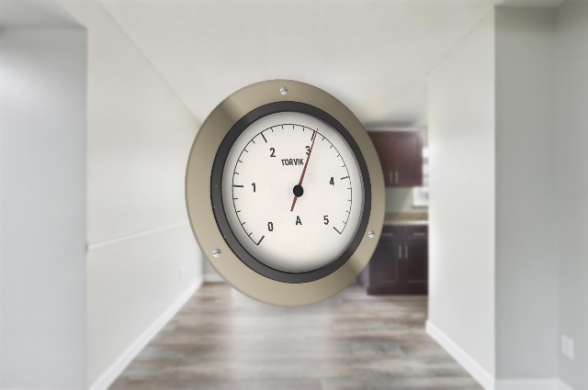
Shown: value=3 unit=A
